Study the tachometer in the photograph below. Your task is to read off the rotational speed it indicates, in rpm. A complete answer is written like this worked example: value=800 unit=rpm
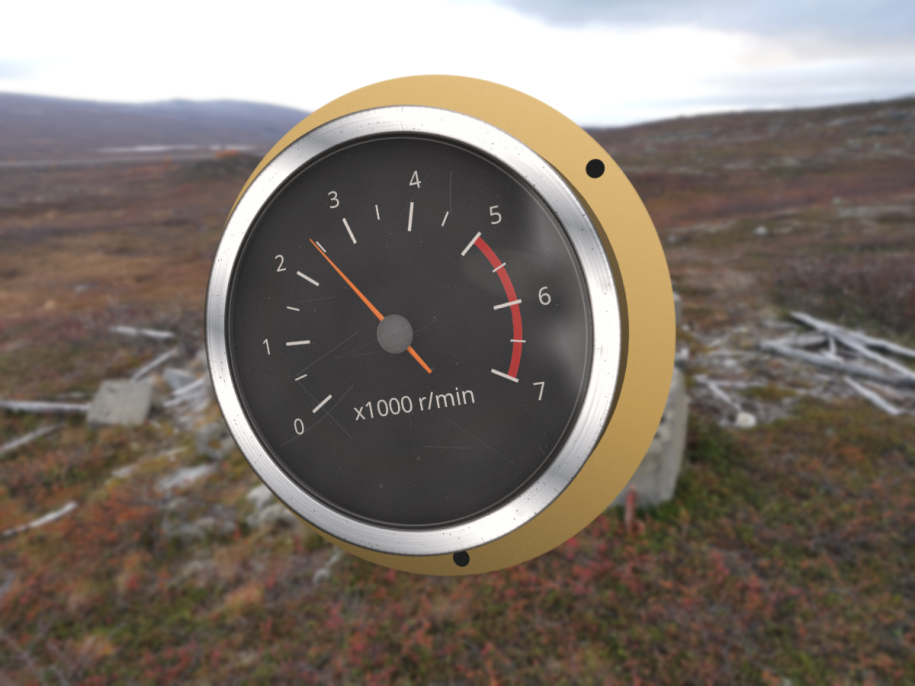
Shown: value=2500 unit=rpm
